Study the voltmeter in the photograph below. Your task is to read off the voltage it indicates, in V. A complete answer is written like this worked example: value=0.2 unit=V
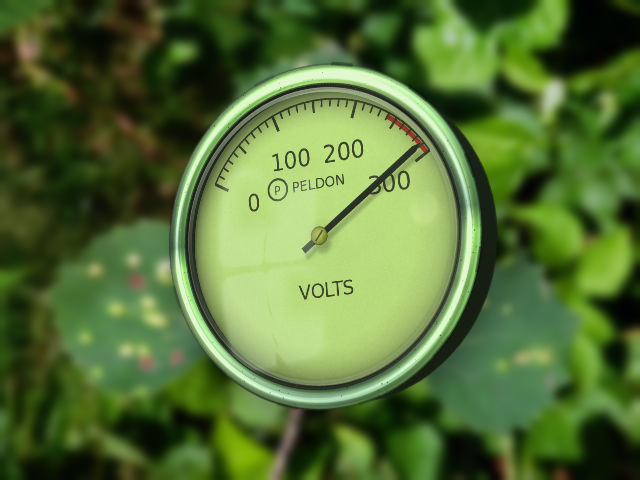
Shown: value=290 unit=V
